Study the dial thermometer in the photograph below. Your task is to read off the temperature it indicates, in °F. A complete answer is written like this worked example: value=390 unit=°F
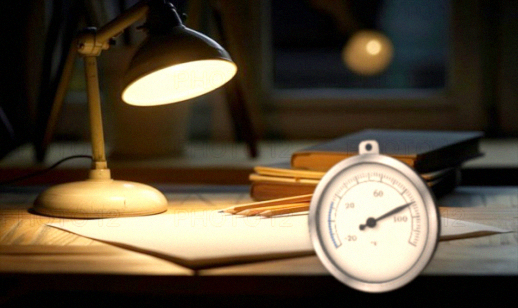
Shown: value=90 unit=°F
